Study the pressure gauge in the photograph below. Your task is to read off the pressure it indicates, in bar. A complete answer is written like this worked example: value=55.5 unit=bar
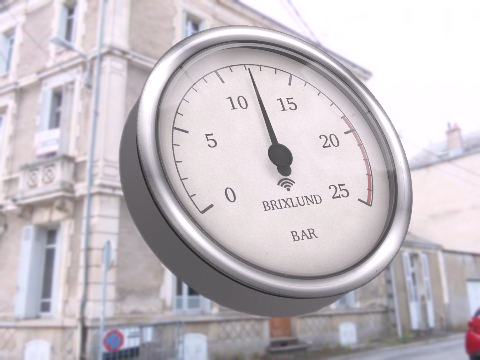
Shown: value=12 unit=bar
